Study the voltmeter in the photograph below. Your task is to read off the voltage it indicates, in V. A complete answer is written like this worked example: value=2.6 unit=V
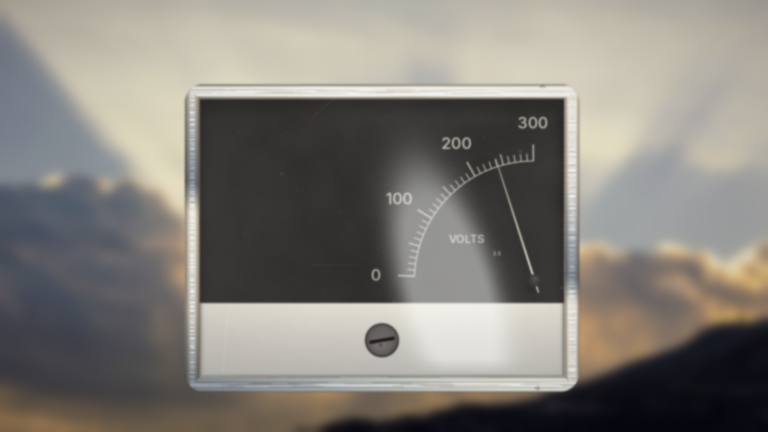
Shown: value=240 unit=V
